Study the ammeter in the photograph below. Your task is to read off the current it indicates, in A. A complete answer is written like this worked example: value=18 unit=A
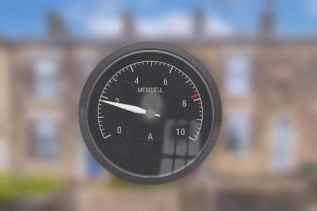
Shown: value=1.8 unit=A
